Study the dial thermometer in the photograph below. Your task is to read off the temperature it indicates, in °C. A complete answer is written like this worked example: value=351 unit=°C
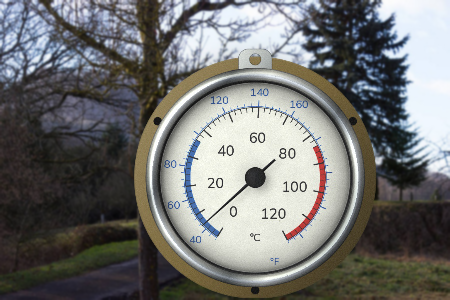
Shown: value=6 unit=°C
